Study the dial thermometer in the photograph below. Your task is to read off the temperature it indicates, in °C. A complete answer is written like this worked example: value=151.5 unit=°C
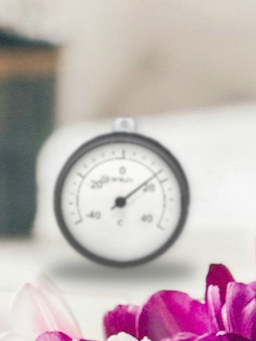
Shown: value=16 unit=°C
